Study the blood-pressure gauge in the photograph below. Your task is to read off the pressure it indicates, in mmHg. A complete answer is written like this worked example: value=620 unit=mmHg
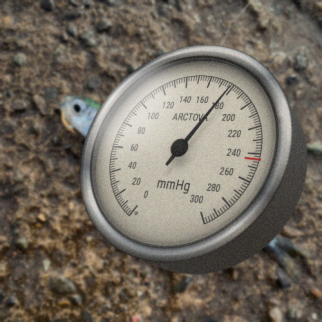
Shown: value=180 unit=mmHg
